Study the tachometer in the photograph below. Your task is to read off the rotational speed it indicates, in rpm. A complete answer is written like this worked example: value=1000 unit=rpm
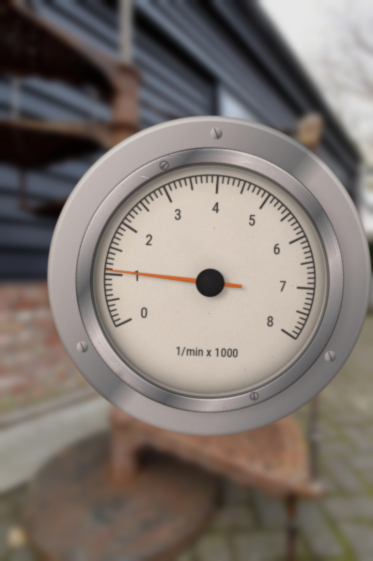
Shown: value=1100 unit=rpm
